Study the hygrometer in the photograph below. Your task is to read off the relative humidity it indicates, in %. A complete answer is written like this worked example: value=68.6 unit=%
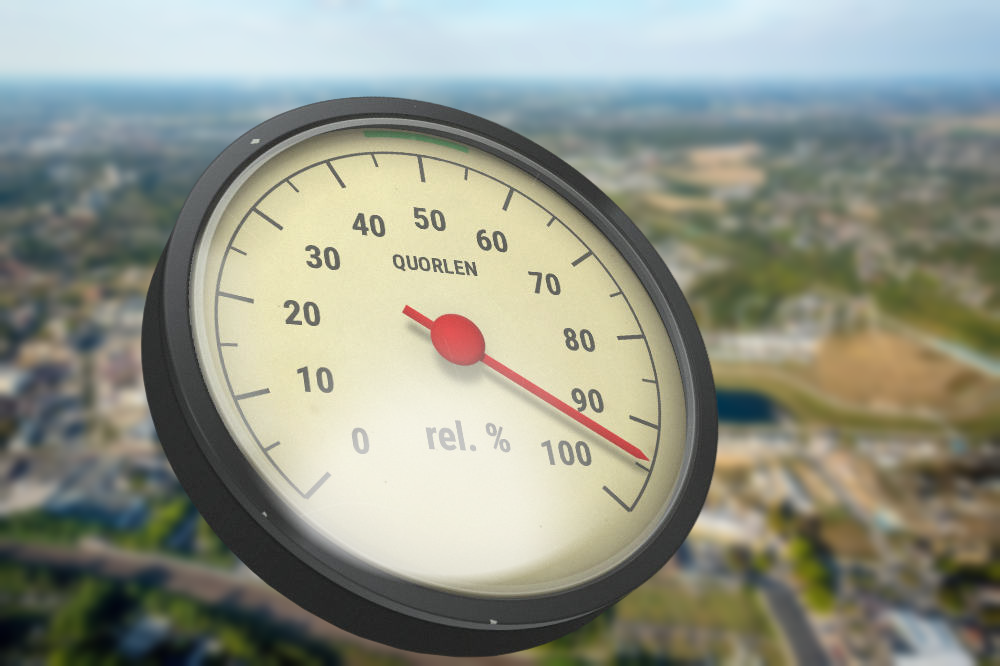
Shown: value=95 unit=%
